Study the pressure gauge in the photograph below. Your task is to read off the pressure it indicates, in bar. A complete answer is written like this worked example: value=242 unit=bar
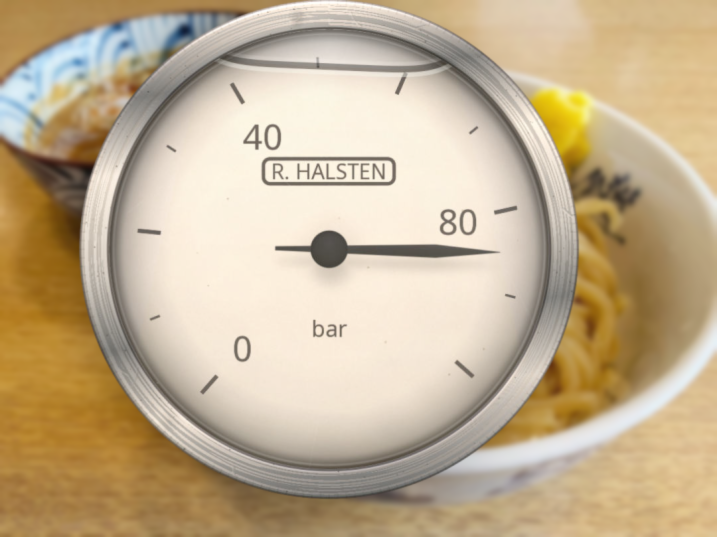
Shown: value=85 unit=bar
